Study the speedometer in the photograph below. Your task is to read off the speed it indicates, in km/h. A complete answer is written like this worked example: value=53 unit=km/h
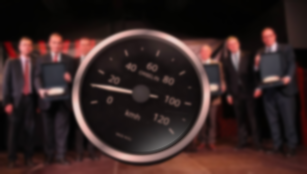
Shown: value=10 unit=km/h
